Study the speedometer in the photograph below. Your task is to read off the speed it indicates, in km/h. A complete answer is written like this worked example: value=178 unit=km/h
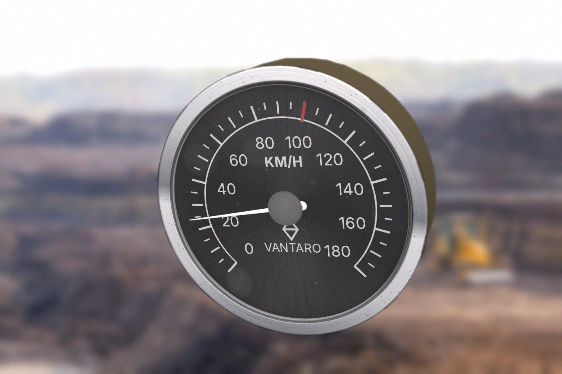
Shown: value=25 unit=km/h
